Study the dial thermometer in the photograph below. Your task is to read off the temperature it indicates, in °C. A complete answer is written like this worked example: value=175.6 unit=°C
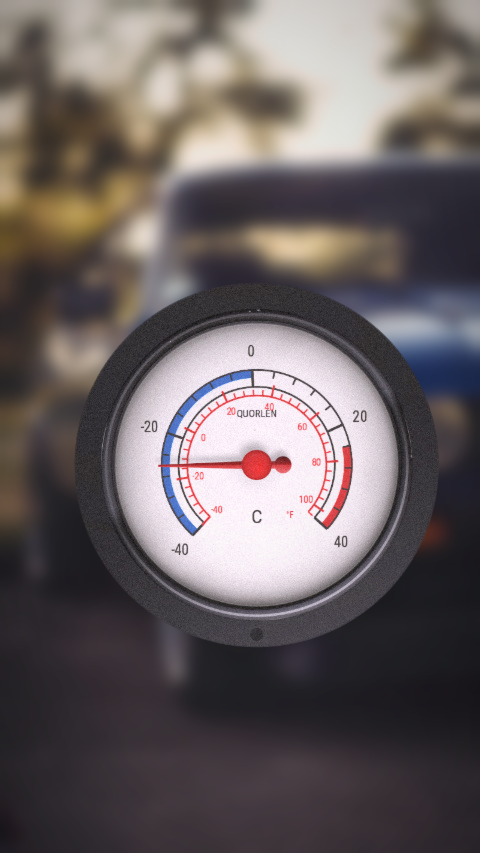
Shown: value=-26 unit=°C
